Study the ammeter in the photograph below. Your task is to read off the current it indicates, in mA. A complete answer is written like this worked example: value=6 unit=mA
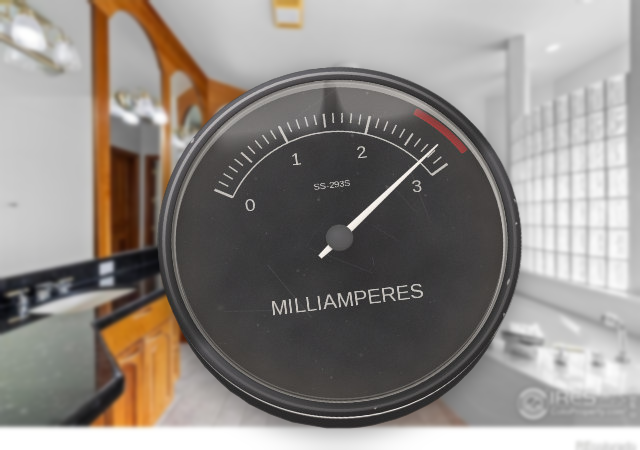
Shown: value=2.8 unit=mA
